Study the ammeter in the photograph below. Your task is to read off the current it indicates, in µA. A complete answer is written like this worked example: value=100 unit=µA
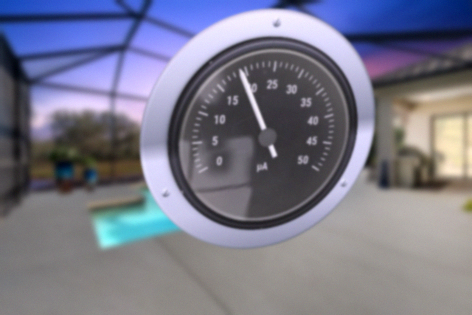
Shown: value=19 unit=µA
